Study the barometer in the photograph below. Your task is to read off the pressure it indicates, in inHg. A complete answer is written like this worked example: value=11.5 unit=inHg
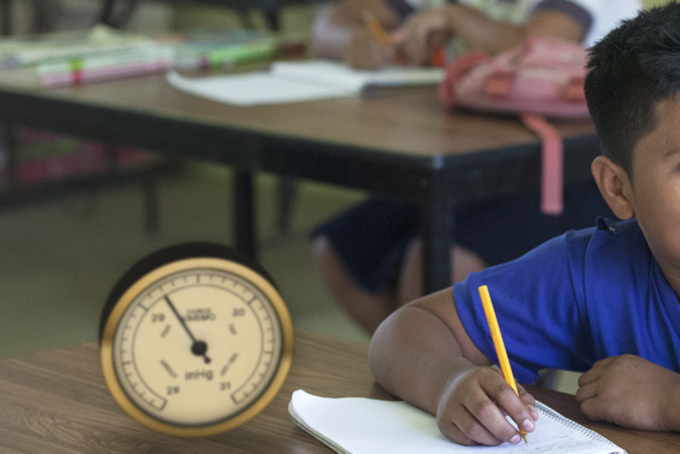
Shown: value=29.2 unit=inHg
